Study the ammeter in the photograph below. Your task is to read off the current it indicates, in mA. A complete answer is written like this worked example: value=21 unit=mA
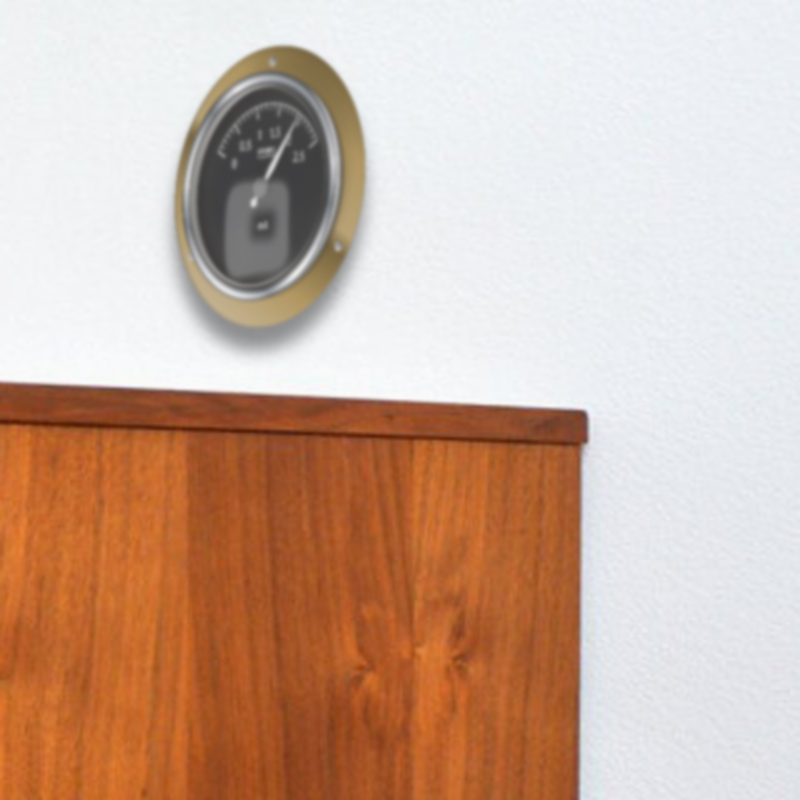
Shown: value=2 unit=mA
